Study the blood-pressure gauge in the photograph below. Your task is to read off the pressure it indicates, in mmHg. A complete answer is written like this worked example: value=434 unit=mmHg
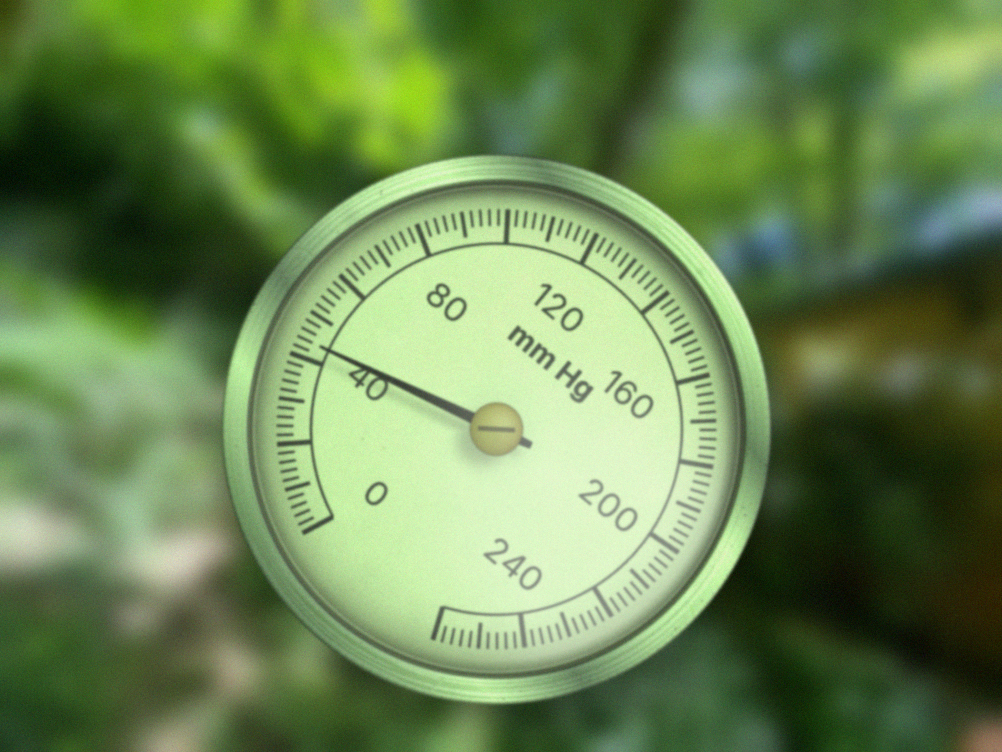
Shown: value=44 unit=mmHg
